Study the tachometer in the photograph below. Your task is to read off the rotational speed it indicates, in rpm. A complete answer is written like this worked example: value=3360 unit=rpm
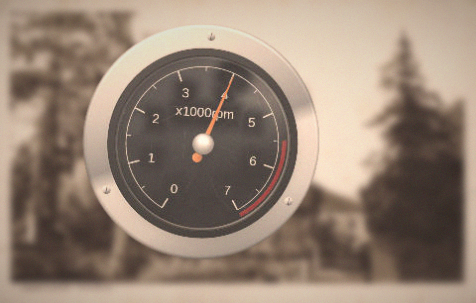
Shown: value=4000 unit=rpm
